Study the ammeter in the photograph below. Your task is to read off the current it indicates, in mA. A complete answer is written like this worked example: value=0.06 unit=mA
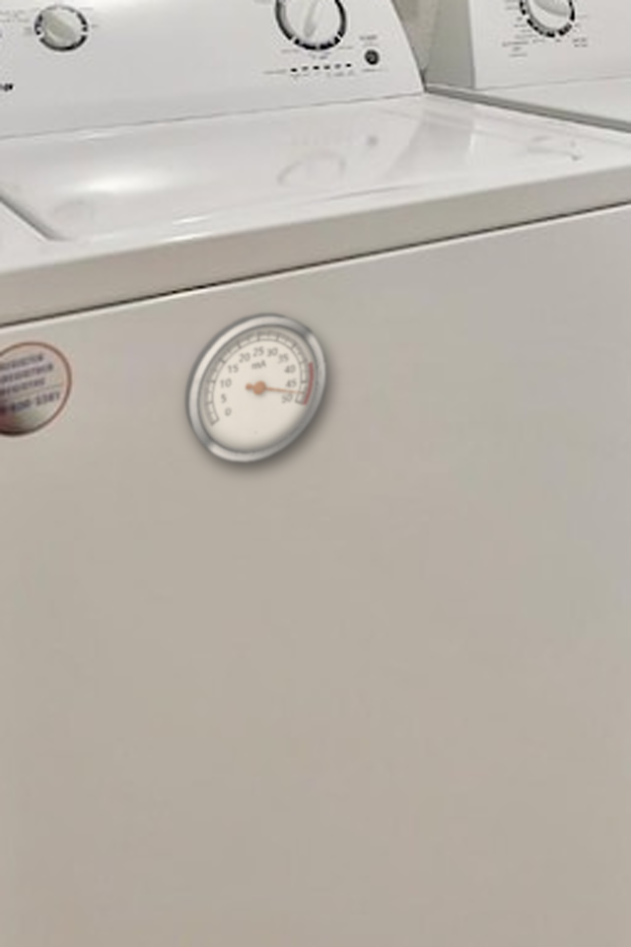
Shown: value=47.5 unit=mA
